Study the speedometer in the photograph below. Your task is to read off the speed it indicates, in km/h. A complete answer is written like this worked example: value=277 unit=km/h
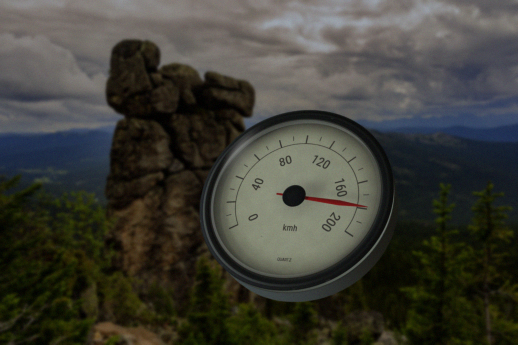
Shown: value=180 unit=km/h
